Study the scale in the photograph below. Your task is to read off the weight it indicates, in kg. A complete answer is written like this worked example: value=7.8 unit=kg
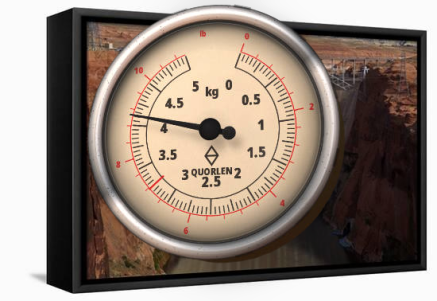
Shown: value=4.1 unit=kg
